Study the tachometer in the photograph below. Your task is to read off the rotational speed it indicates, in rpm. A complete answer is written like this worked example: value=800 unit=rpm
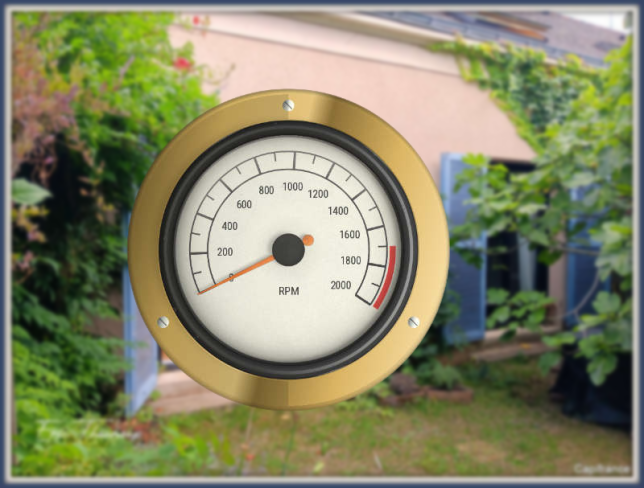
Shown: value=0 unit=rpm
